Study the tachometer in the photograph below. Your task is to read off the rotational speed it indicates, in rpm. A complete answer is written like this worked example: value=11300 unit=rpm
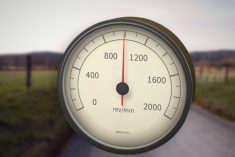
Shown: value=1000 unit=rpm
